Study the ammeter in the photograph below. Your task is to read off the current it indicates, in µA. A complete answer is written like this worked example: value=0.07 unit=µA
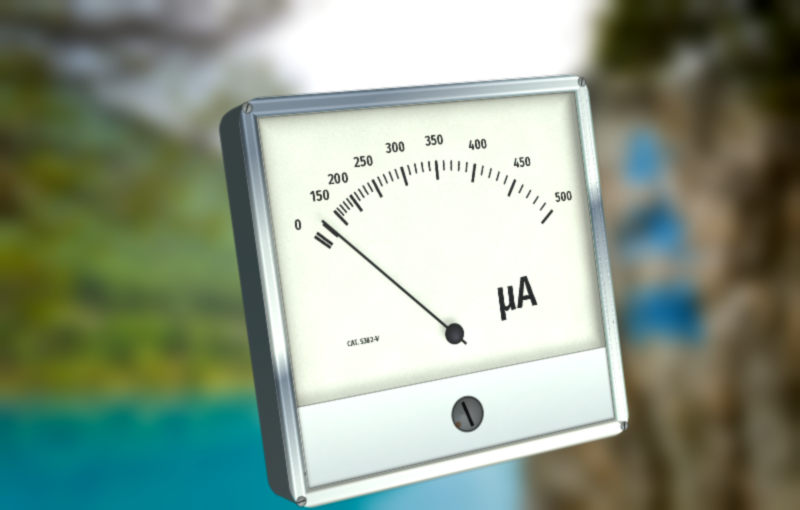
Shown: value=100 unit=µA
